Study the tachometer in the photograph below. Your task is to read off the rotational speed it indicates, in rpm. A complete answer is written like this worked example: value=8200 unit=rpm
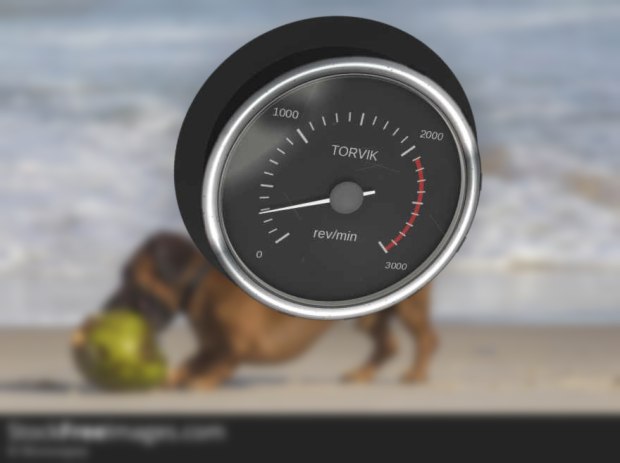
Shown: value=300 unit=rpm
